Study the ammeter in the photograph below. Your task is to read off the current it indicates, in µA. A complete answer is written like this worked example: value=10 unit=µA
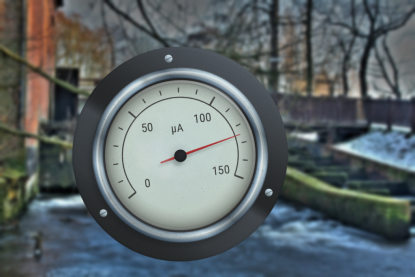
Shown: value=125 unit=µA
